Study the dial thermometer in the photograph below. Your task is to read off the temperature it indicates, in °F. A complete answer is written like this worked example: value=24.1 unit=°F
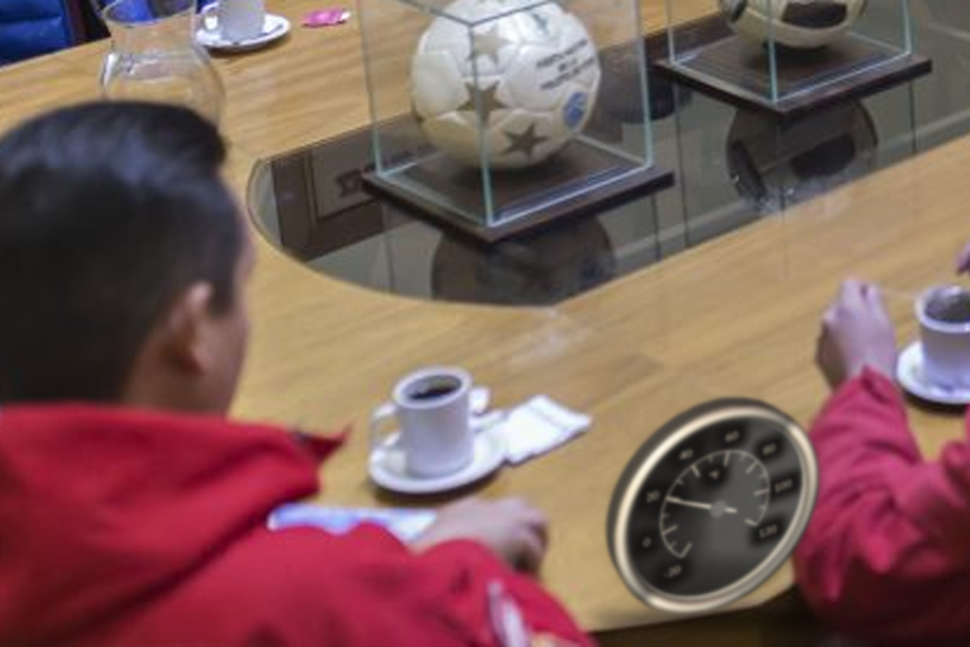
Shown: value=20 unit=°F
